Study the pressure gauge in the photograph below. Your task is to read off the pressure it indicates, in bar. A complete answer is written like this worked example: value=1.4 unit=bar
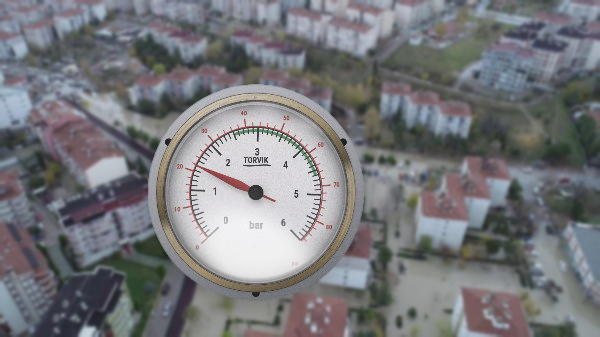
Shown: value=1.5 unit=bar
